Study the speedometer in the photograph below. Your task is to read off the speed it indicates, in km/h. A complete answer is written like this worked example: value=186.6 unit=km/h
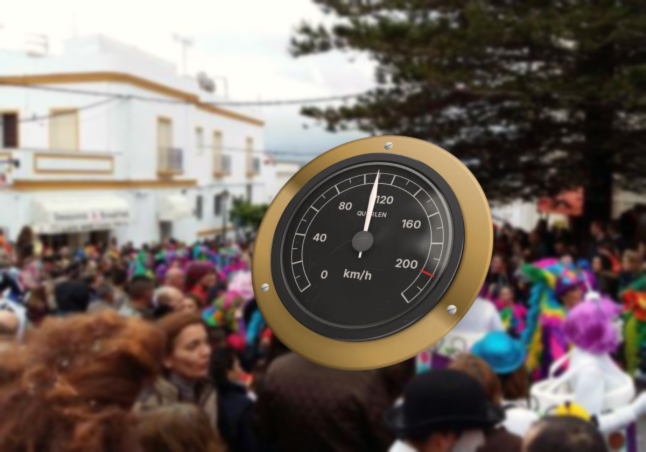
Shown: value=110 unit=km/h
